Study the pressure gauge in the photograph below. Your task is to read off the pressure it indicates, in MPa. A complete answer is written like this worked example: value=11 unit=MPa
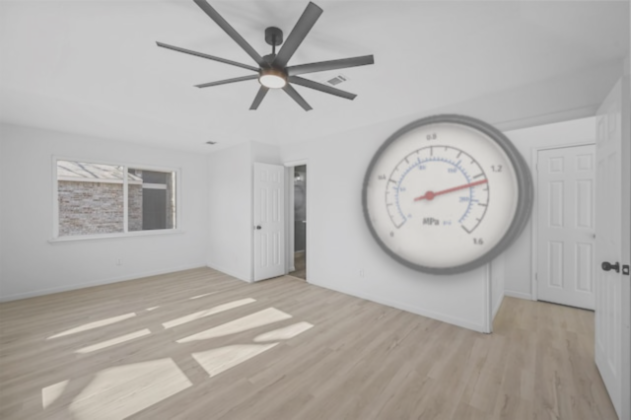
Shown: value=1.25 unit=MPa
